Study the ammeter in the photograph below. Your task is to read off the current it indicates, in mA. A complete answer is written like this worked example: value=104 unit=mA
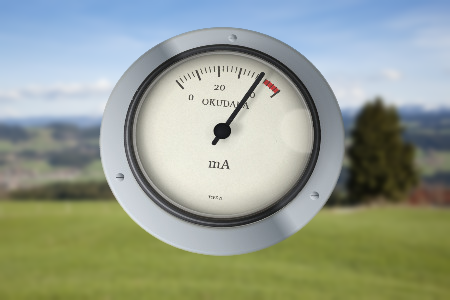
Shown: value=40 unit=mA
